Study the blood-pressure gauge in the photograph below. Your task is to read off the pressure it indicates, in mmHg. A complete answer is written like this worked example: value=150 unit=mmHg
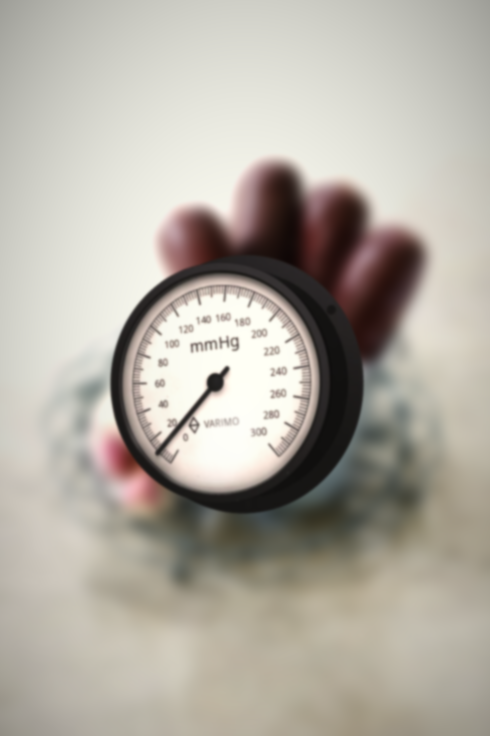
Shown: value=10 unit=mmHg
